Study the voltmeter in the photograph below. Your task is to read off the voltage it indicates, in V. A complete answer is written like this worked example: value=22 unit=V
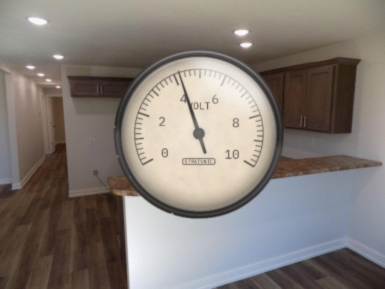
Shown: value=4.2 unit=V
